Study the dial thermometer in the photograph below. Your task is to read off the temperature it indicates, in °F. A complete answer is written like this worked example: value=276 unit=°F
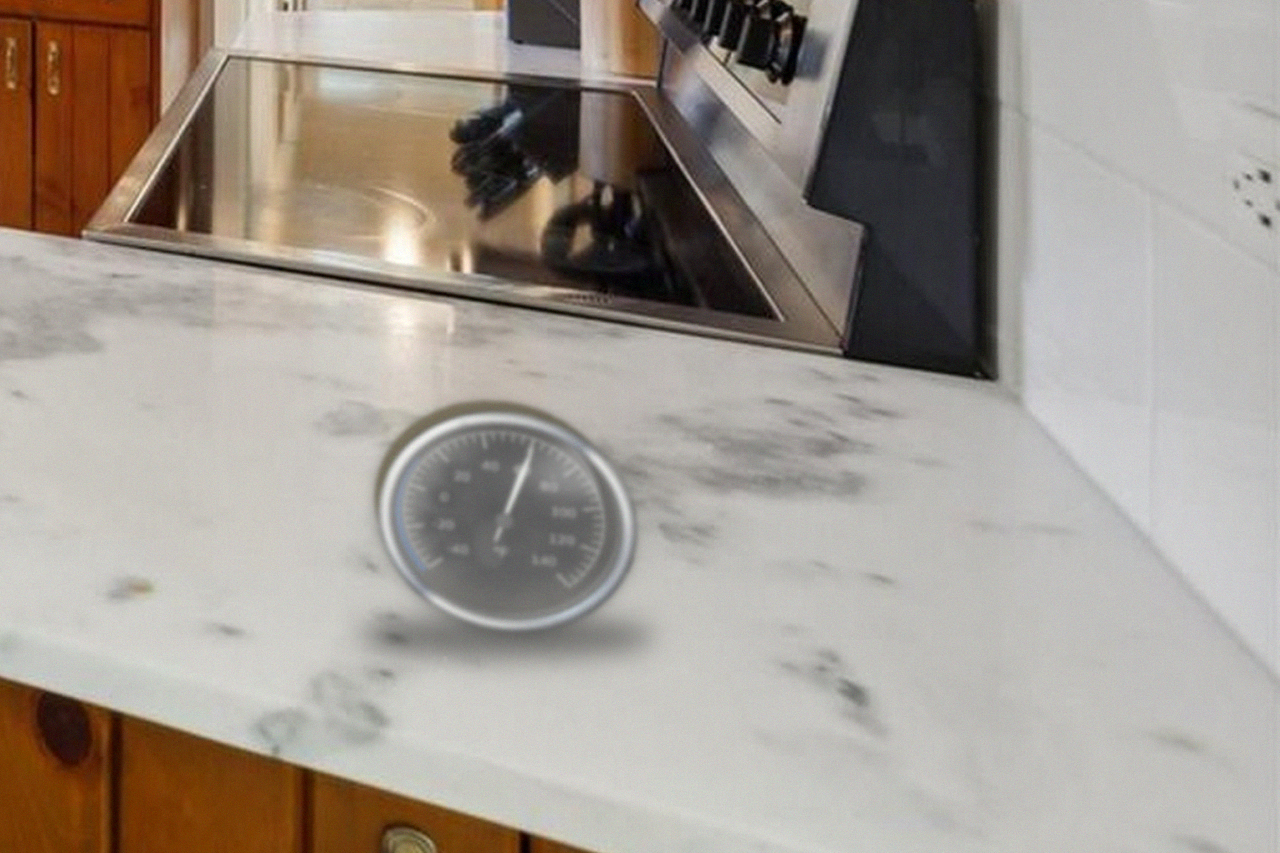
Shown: value=60 unit=°F
